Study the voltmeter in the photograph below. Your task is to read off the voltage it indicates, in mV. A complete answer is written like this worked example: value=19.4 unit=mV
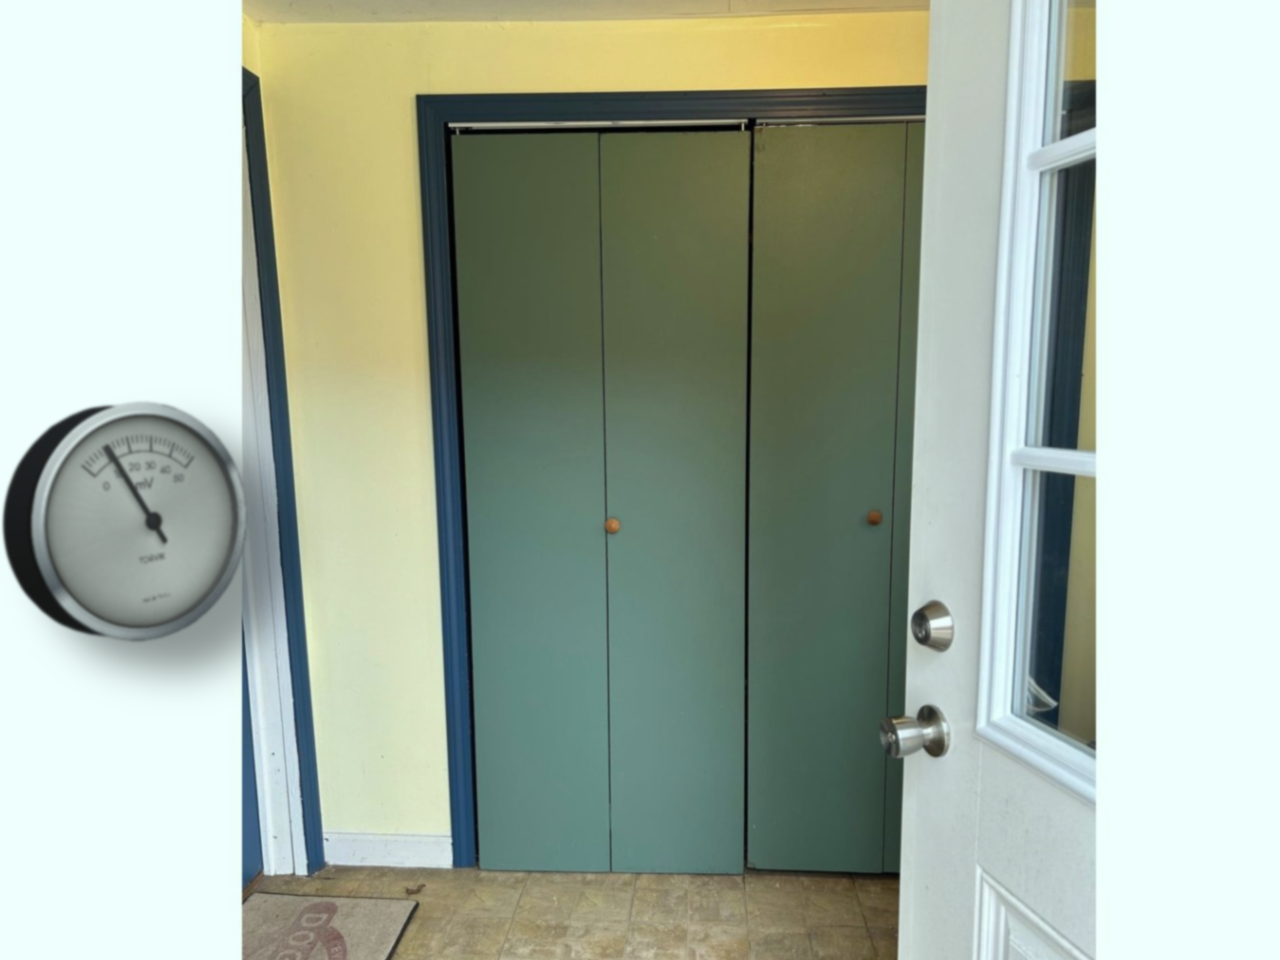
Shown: value=10 unit=mV
